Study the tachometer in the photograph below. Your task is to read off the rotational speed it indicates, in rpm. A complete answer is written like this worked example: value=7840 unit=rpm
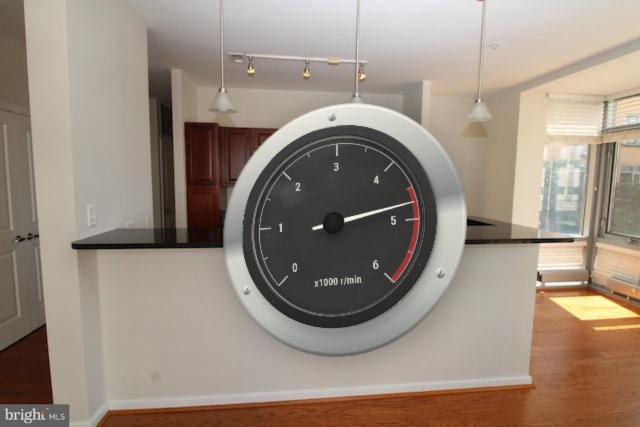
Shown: value=4750 unit=rpm
